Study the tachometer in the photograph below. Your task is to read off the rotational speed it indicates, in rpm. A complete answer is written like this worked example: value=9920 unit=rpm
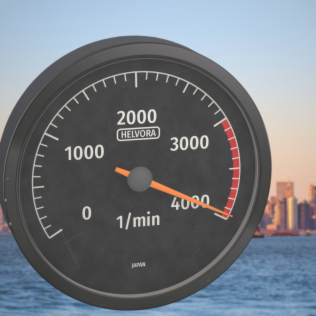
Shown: value=3950 unit=rpm
